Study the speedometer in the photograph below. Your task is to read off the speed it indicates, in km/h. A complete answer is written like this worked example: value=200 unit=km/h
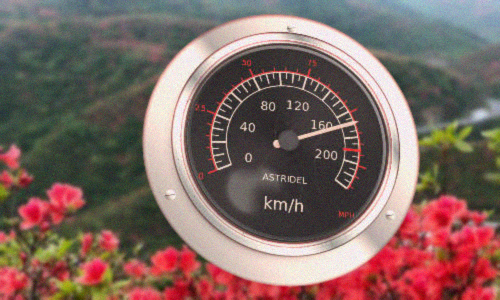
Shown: value=170 unit=km/h
